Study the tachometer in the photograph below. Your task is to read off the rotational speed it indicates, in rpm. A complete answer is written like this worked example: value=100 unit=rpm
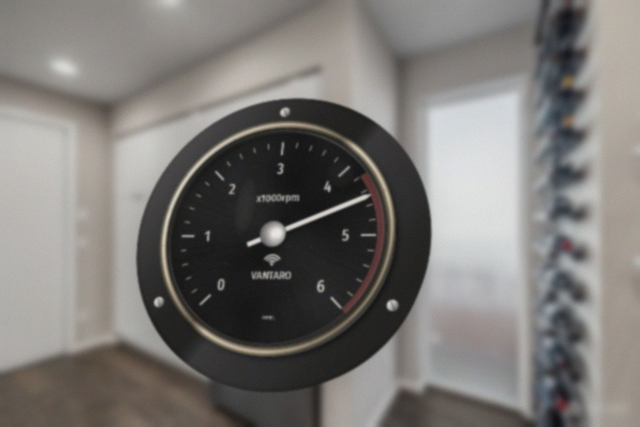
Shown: value=4500 unit=rpm
